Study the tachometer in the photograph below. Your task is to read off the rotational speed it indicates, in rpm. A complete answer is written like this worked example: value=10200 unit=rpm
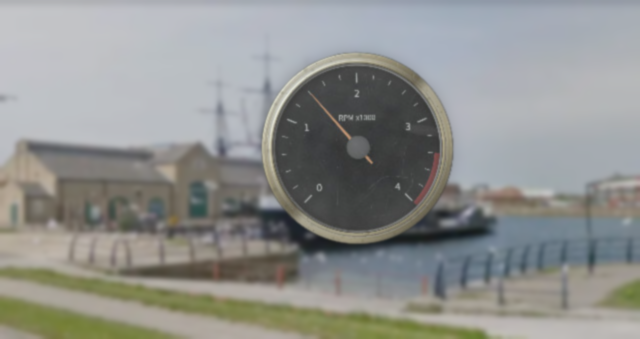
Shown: value=1400 unit=rpm
